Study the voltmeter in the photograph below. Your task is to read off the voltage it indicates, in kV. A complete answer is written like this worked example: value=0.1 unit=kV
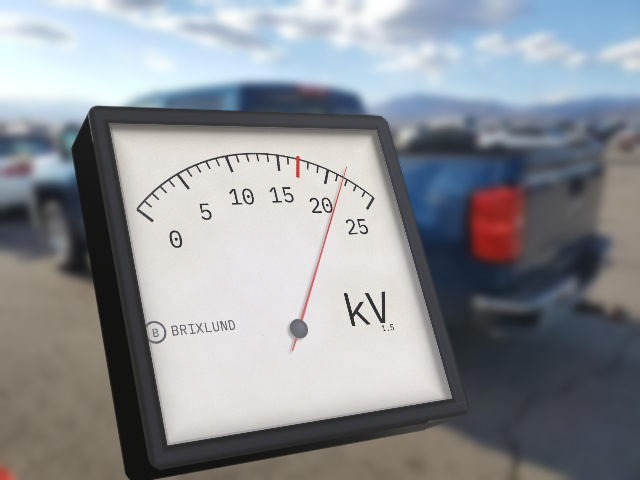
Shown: value=21.5 unit=kV
